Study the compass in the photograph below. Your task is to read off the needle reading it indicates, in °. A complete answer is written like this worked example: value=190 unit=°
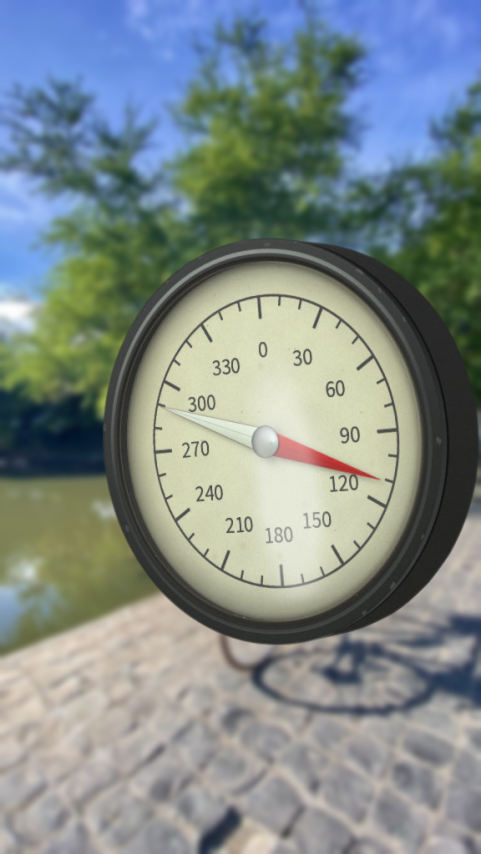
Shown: value=110 unit=°
